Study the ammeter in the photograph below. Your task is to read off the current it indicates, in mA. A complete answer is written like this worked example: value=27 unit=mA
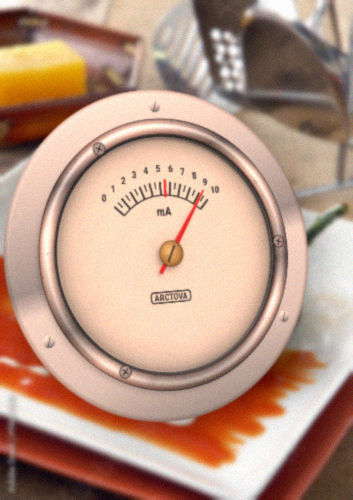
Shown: value=9 unit=mA
